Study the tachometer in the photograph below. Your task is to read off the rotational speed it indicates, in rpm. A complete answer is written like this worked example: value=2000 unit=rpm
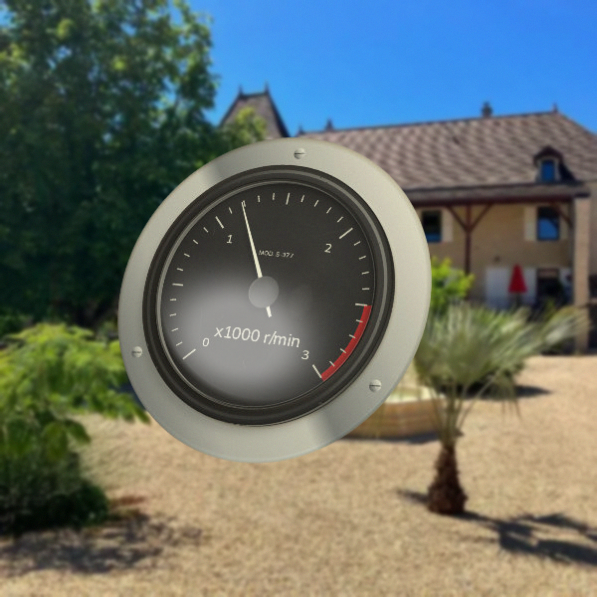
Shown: value=1200 unit=rpm
